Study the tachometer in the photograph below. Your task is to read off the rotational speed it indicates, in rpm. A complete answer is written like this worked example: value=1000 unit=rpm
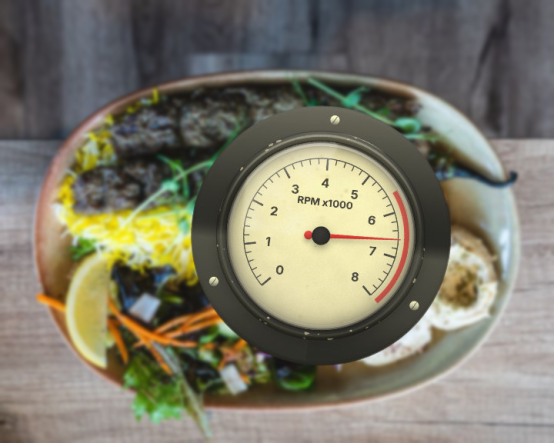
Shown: value=6600 unit=rpm
